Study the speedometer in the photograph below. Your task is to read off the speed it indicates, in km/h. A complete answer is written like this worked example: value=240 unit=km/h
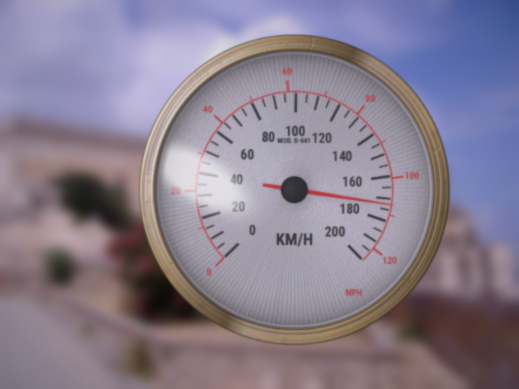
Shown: value=172.5 unit=km/h
